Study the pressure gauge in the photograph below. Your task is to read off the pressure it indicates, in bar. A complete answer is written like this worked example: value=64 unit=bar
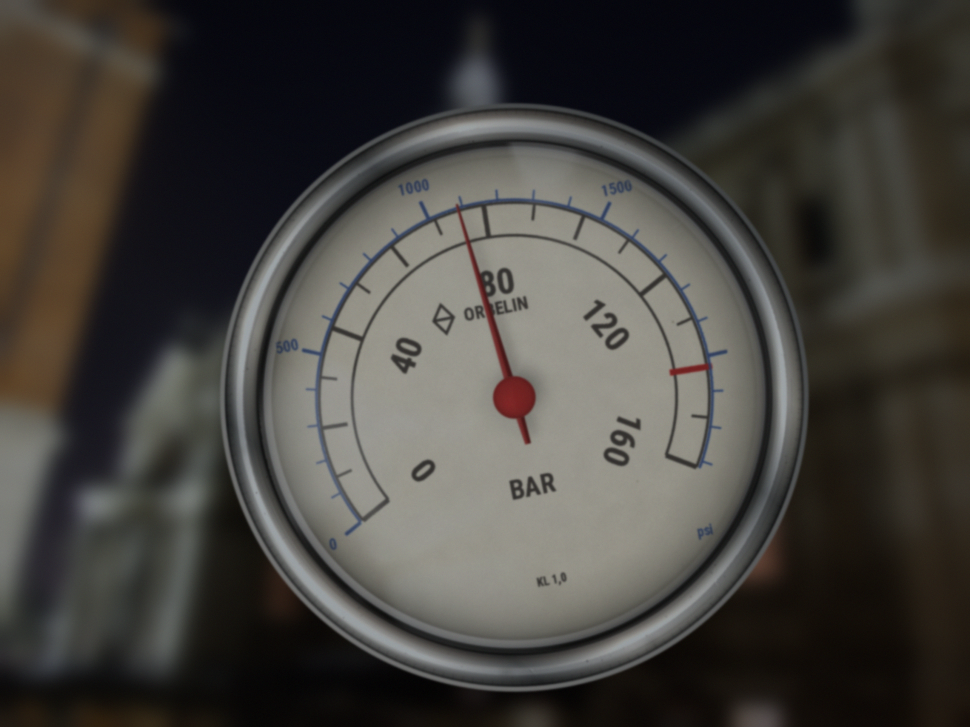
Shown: value=75 unit=bar
